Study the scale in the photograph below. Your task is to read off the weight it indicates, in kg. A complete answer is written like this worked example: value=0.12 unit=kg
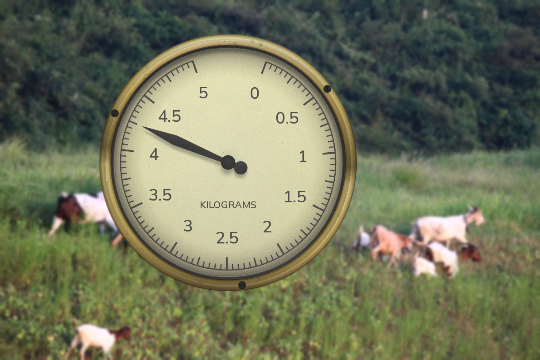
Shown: value=4.25 unit=kg
